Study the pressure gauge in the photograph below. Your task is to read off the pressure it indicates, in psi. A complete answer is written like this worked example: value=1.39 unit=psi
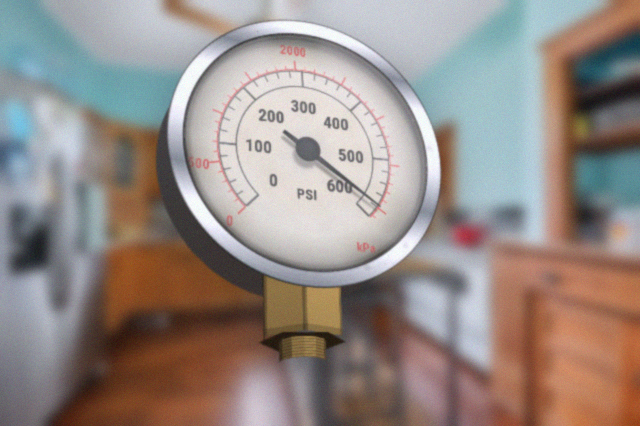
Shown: value=580 unit=psi
